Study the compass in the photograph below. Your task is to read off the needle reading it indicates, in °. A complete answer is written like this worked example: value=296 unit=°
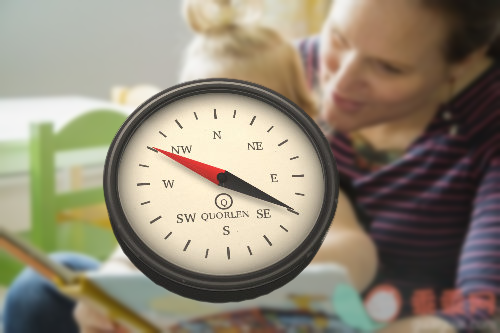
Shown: value=300 unit=°
